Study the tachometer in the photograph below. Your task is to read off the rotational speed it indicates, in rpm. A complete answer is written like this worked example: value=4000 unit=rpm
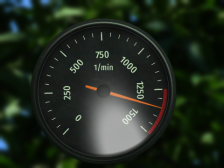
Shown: value=1350 unit=rpm
